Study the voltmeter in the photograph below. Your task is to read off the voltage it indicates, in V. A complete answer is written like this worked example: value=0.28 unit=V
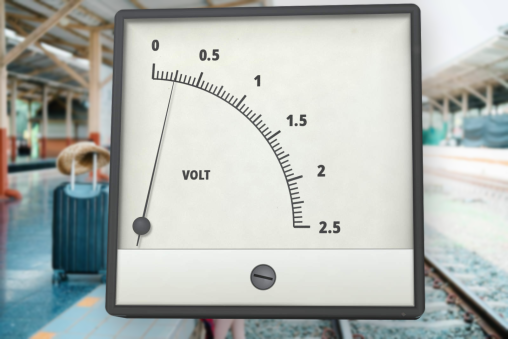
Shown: value=0.25 unit=V
